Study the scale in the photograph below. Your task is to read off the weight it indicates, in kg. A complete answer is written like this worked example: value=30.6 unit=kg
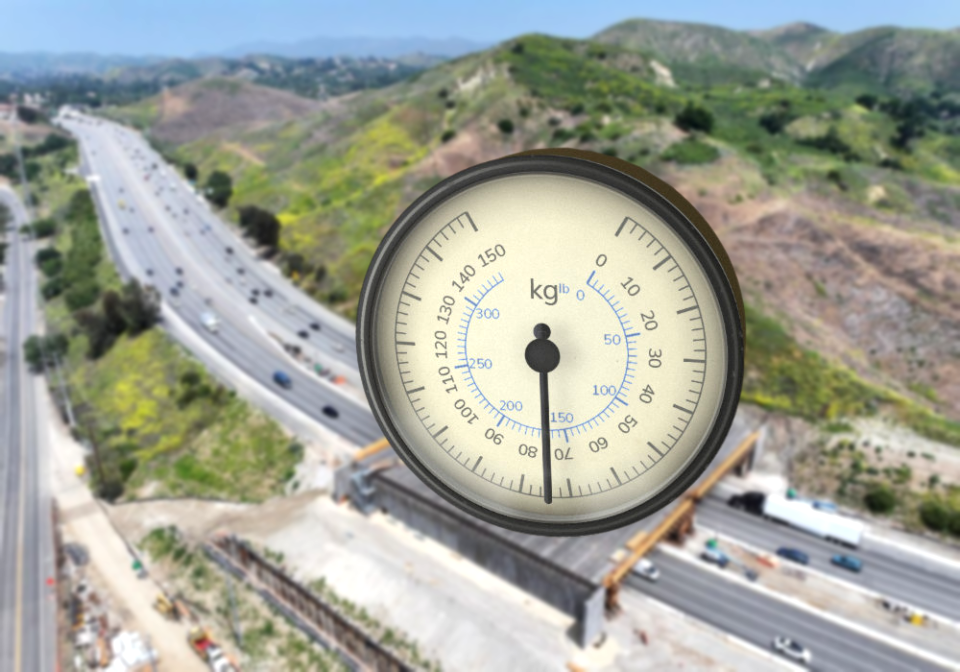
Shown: value=74 unit=kg
